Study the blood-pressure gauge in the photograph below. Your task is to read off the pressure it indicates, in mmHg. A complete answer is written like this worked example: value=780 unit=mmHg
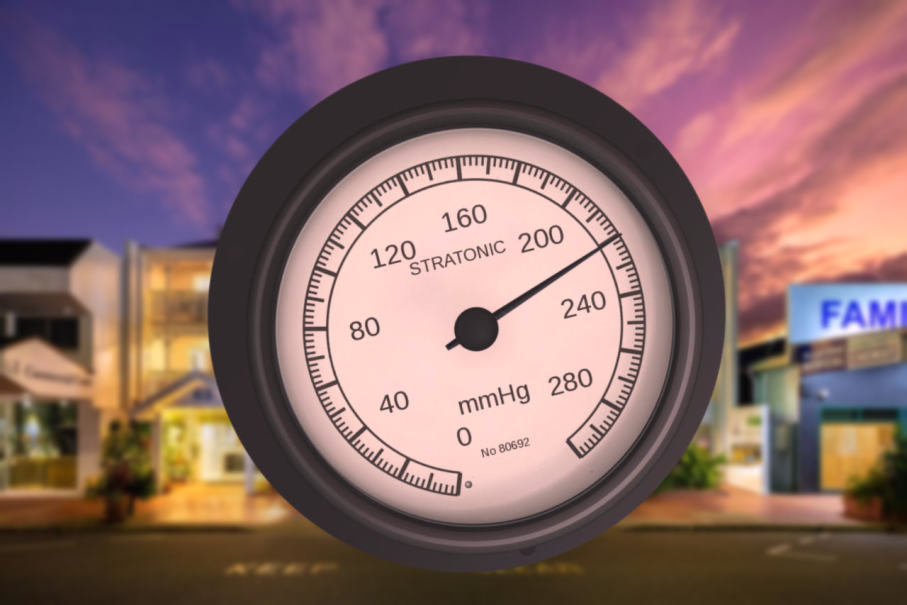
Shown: value=220 unit=mmHg
